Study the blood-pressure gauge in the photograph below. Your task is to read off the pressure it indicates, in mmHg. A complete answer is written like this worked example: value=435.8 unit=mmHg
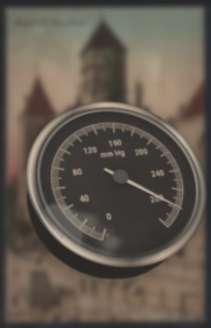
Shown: value=280 unit=mmHg
